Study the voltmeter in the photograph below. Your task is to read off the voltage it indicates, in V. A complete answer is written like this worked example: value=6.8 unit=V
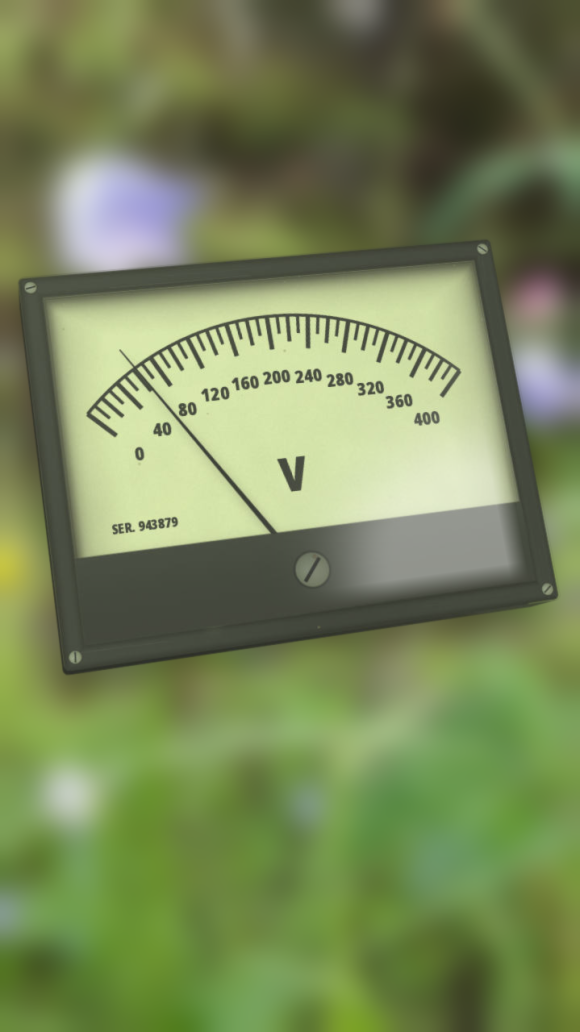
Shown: value=60 unit=V
